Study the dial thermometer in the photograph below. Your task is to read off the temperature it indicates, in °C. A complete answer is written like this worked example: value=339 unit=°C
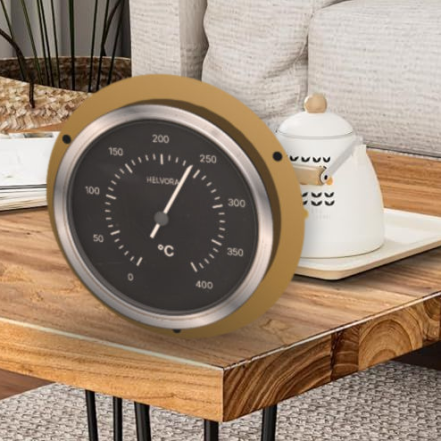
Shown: value=240 unit=°C
